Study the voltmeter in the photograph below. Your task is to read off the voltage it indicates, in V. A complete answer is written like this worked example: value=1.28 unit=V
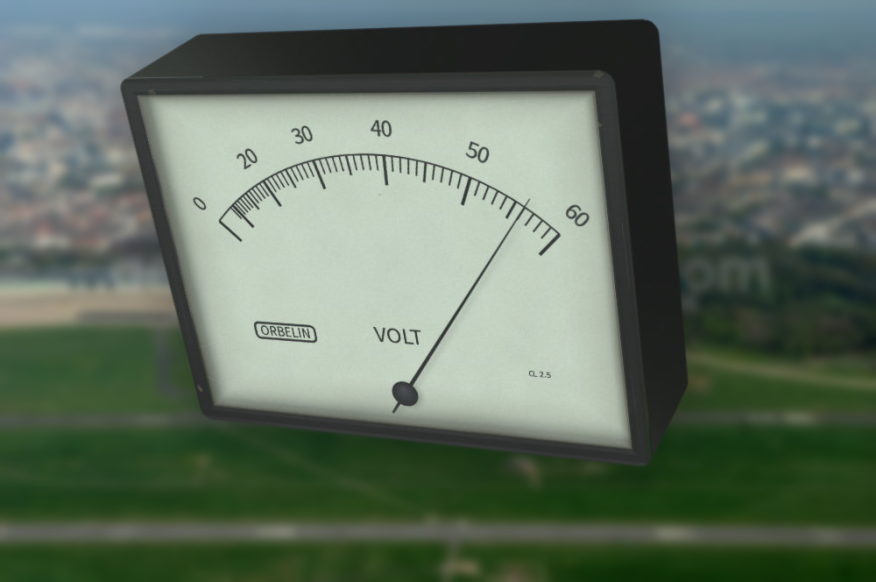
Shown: value=56 unit=V
